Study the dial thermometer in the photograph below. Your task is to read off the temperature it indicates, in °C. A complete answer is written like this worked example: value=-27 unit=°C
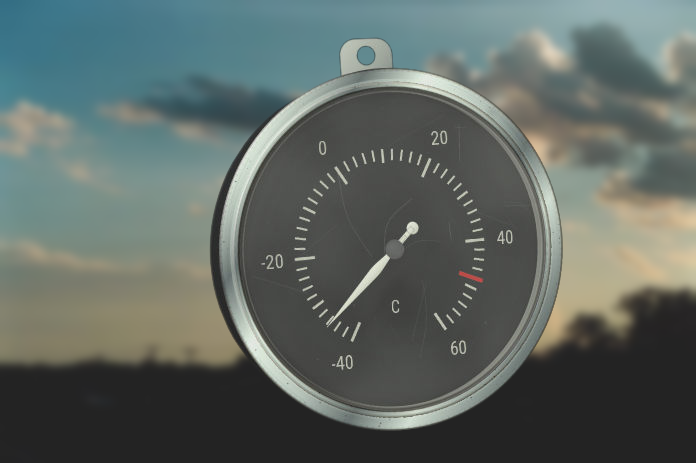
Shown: value=-34 unit=°C
